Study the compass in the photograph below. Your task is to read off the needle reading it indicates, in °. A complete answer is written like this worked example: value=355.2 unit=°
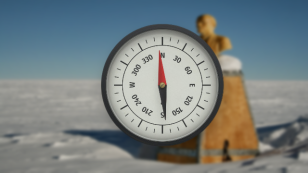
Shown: value=355 unit=°
